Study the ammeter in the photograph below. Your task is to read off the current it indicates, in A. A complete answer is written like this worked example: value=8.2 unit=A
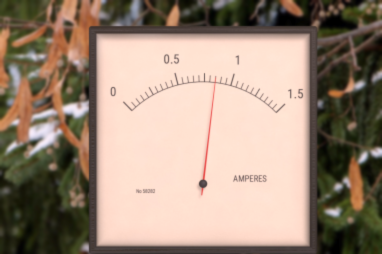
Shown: value=0.85 unit=A
